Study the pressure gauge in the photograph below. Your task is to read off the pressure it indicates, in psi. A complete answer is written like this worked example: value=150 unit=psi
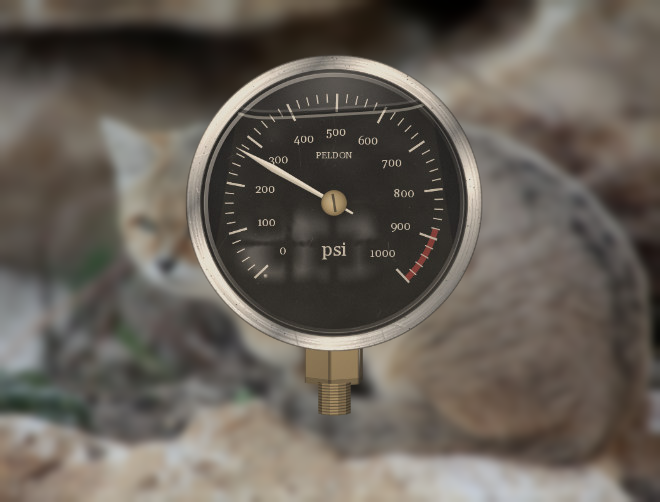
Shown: value=270 unit=psi
